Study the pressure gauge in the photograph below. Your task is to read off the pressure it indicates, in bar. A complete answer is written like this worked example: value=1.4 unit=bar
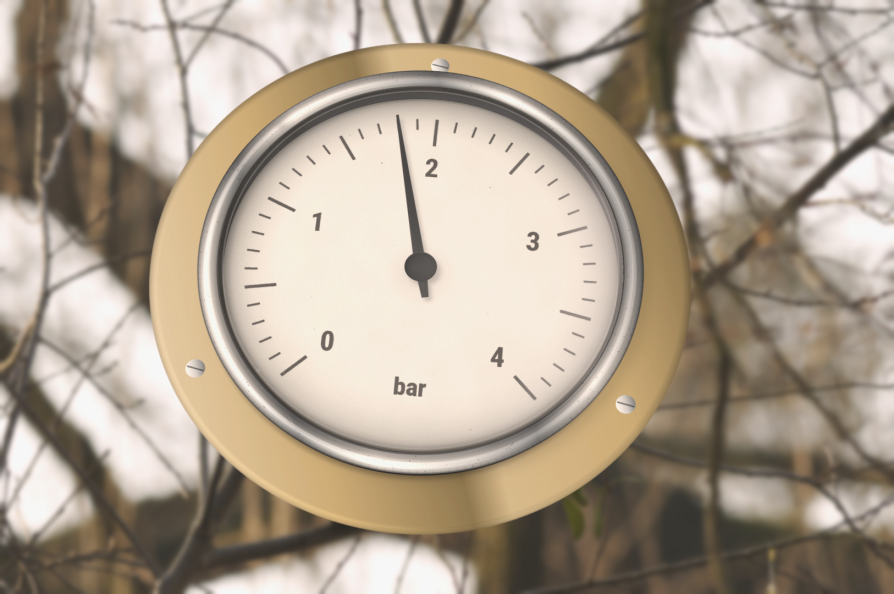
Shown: value=1.8 unit=bar
